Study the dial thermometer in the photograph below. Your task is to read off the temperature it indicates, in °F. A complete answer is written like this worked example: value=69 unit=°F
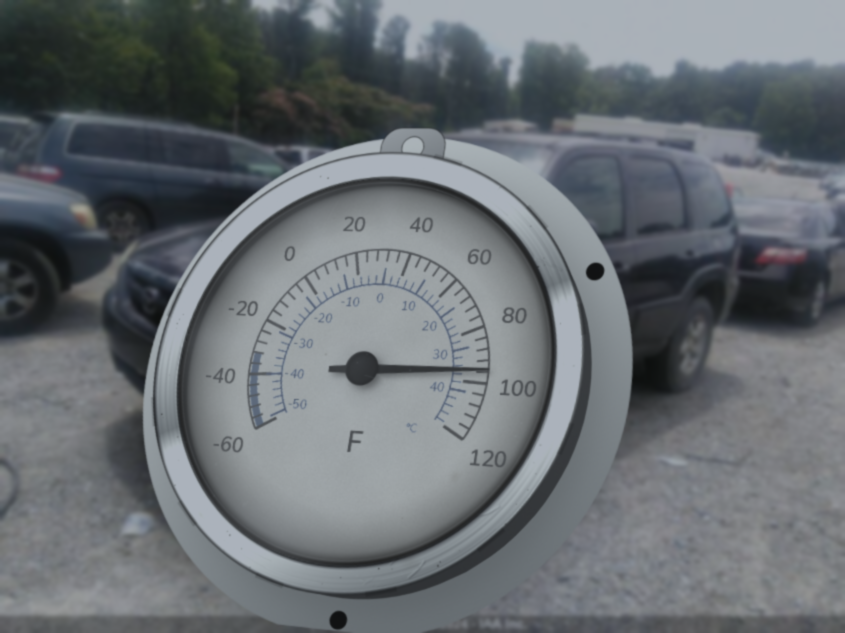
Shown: value=96 unit=°F
